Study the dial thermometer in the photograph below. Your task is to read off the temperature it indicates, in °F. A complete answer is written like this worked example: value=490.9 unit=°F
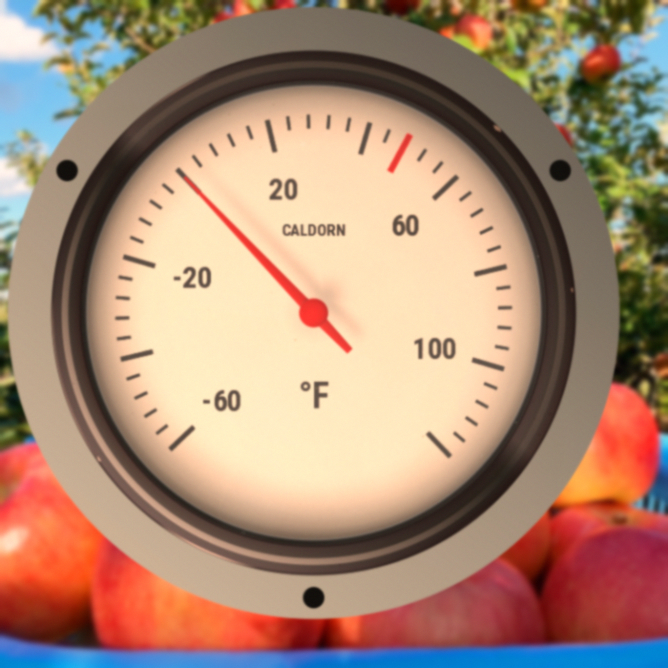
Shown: value=0 unit=°F
